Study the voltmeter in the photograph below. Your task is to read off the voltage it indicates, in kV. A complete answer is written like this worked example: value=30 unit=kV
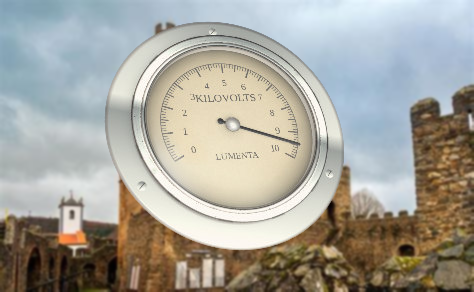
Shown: value=9.5 unit=kV
